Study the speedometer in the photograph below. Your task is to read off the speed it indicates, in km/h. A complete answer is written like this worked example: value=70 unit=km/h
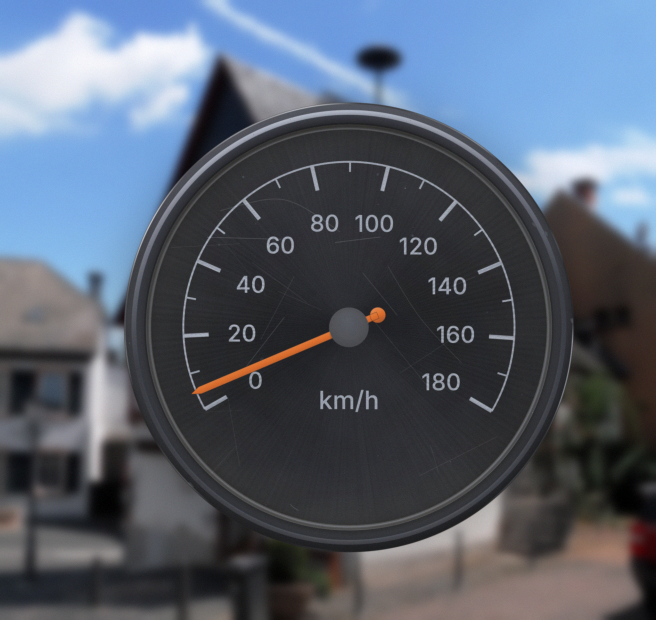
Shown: value=5 unit=km/h
